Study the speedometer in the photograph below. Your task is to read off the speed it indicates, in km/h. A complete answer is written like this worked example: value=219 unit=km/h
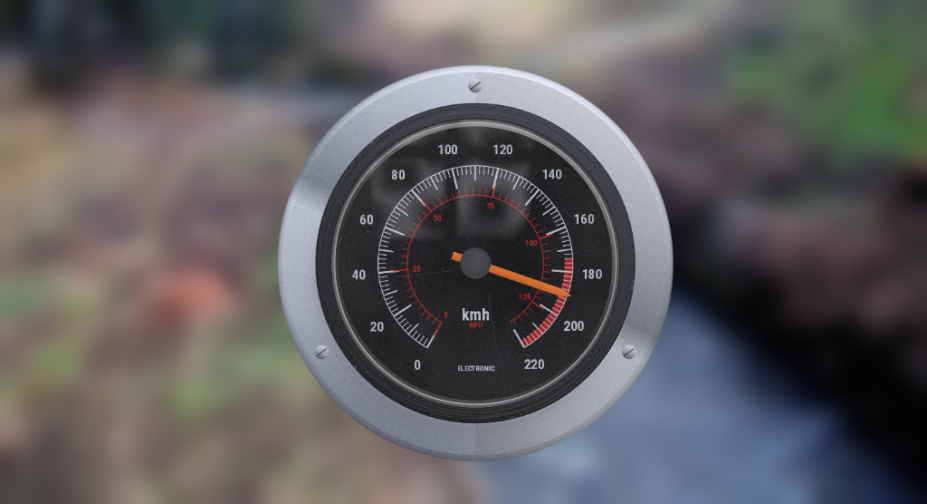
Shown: value=190 unit=km/h
